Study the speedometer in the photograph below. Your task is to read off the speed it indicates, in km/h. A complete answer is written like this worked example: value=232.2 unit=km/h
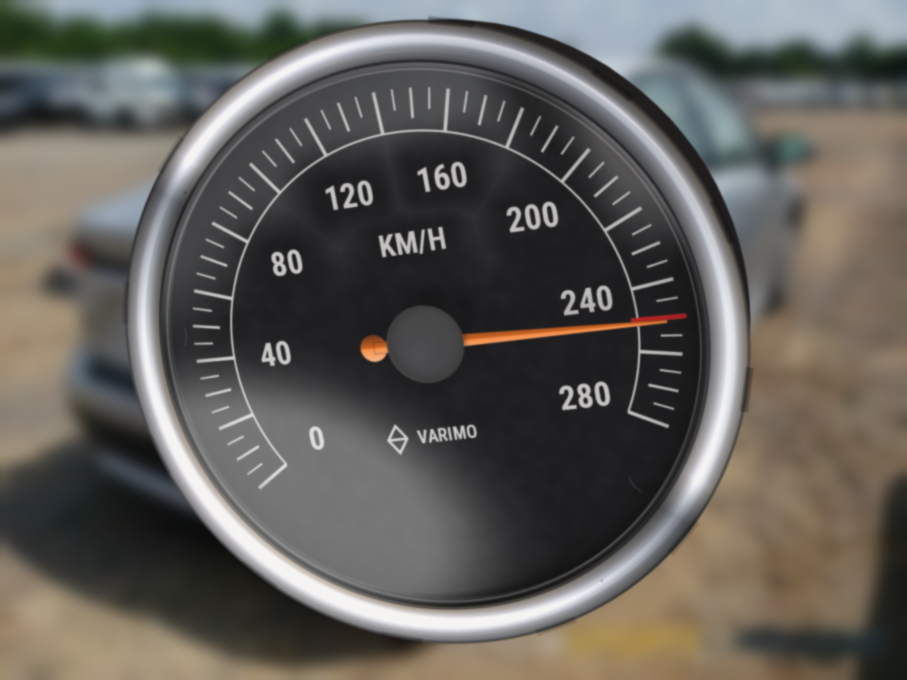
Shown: value=250 unit=km/h
